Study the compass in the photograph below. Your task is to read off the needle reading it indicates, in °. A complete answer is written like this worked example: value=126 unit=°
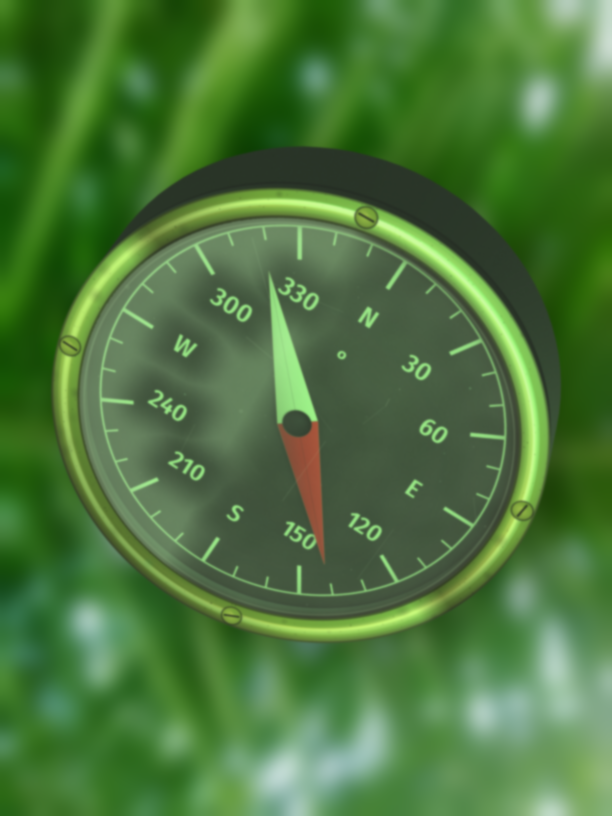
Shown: value=140 unit=°
